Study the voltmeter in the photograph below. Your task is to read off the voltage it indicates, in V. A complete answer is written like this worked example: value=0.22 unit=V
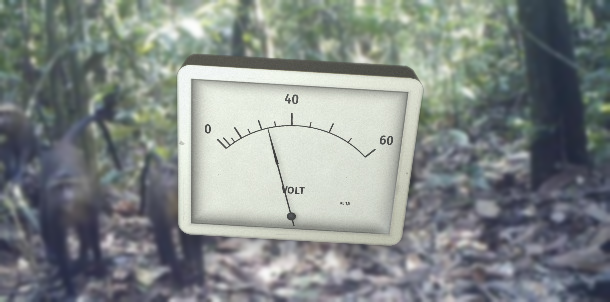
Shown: value=32.5 unit=V
